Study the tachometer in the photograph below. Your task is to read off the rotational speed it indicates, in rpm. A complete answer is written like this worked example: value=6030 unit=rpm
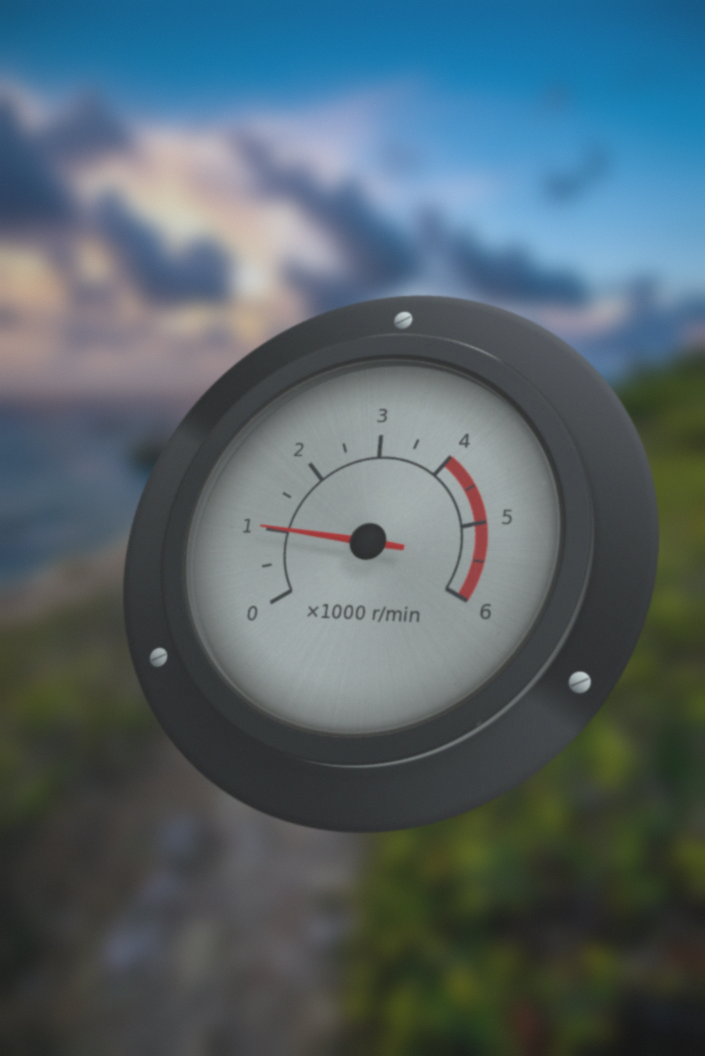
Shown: value=1000 unit=rpm
